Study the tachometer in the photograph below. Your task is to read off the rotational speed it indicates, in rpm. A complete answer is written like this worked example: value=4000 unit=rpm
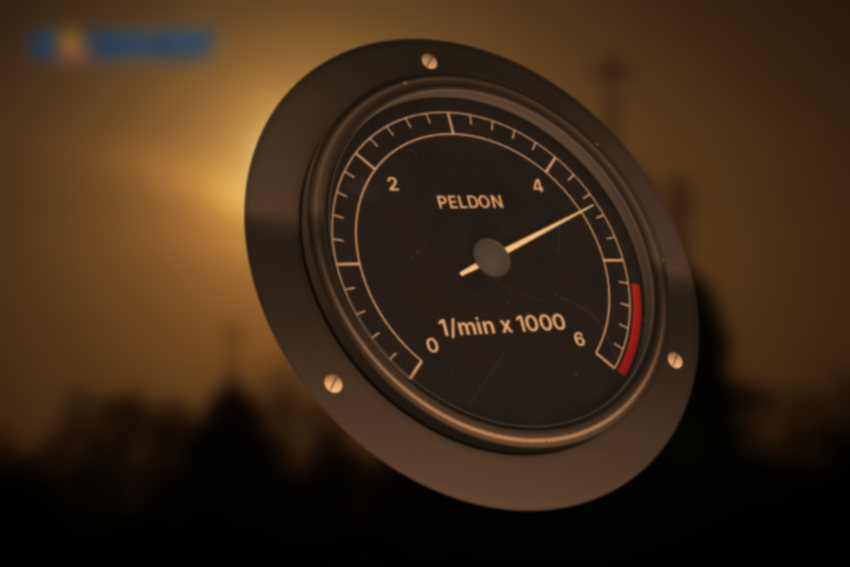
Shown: value=4500 unit=rpm
